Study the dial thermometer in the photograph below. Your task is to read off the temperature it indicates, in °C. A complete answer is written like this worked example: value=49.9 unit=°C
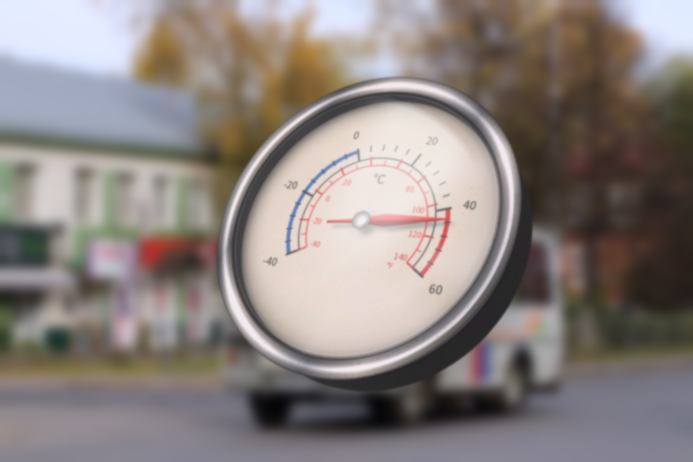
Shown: value=44 unit=°C
